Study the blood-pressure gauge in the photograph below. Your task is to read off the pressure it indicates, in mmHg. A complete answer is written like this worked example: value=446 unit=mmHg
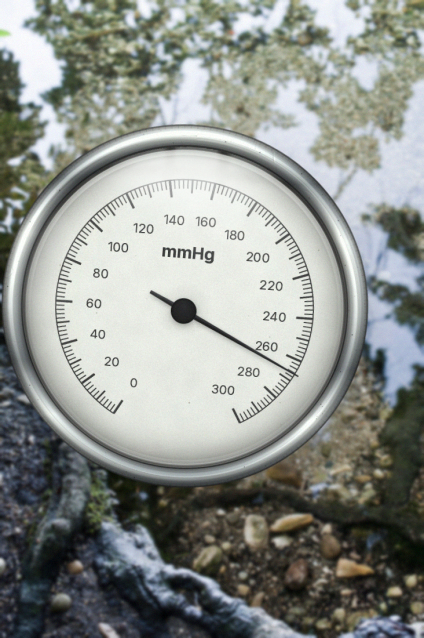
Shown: value=266 unit=mmHg
